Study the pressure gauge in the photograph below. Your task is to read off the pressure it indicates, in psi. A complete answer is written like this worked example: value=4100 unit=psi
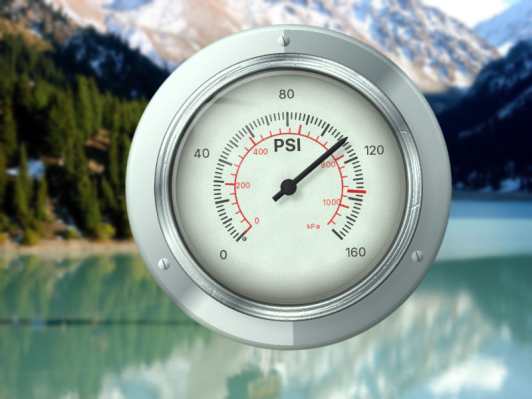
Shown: value=110 unit=psi
